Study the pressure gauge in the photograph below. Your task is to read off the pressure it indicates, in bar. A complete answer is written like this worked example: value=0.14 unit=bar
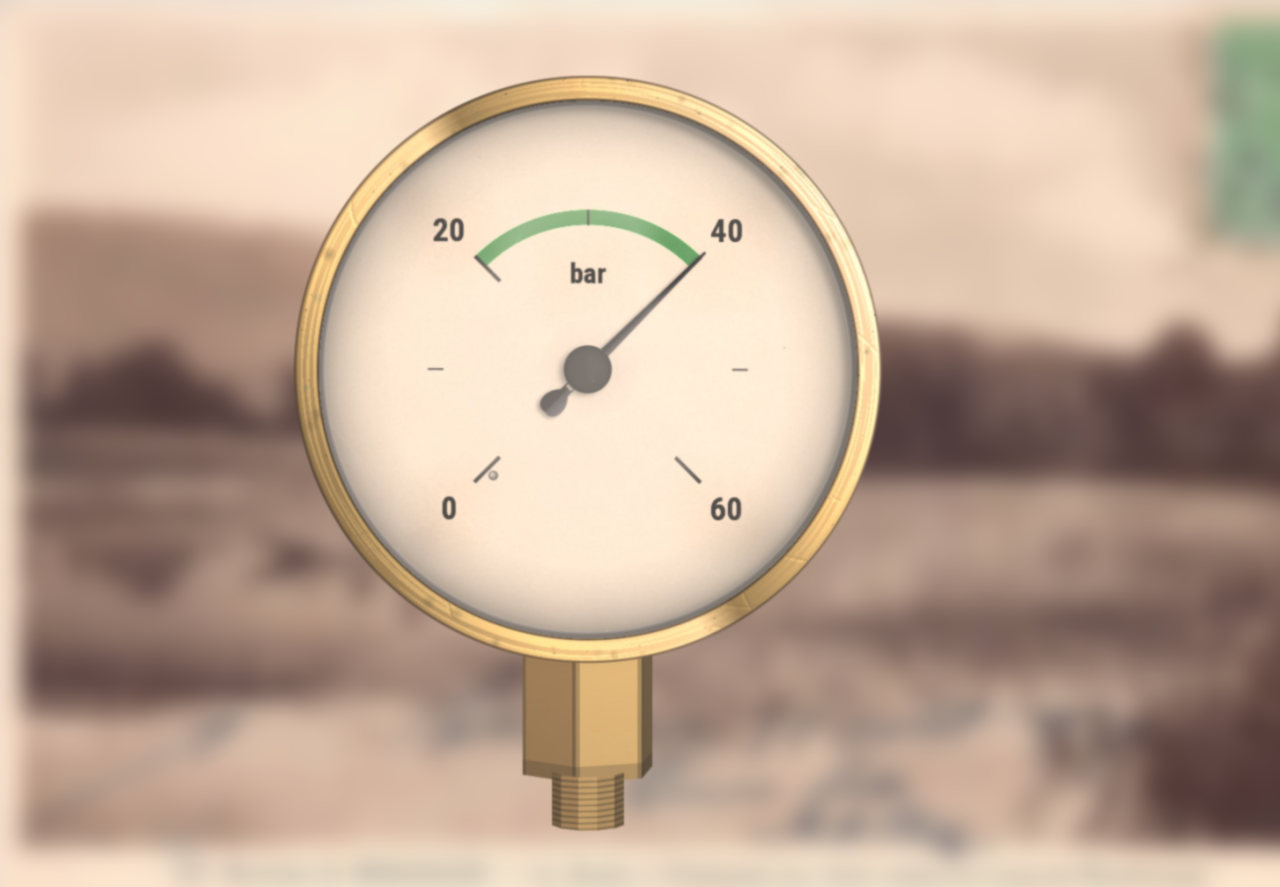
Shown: value=40 unit=bar
